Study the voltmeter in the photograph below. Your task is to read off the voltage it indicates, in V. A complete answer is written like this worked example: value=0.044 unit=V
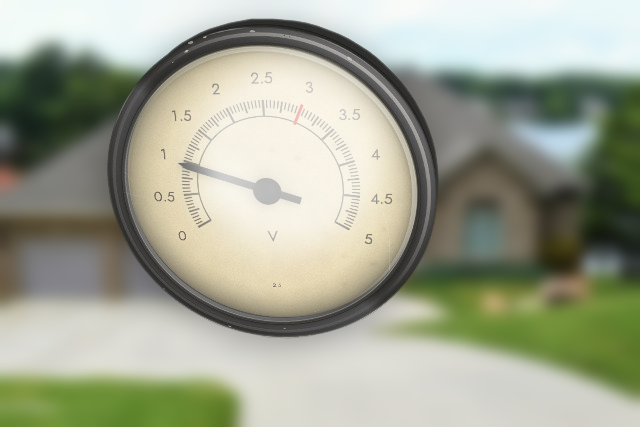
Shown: value=1 unit=V
